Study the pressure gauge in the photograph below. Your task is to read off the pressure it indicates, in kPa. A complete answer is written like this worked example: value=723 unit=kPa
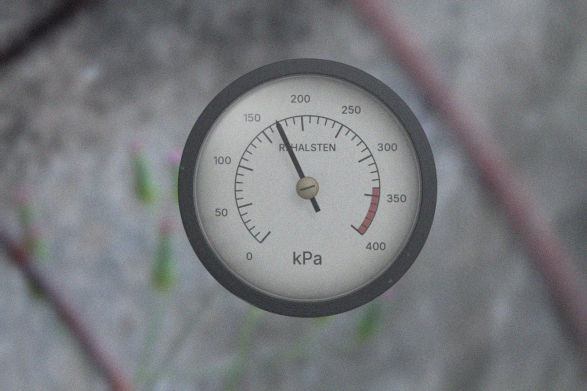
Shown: value=170 unit=kPa
